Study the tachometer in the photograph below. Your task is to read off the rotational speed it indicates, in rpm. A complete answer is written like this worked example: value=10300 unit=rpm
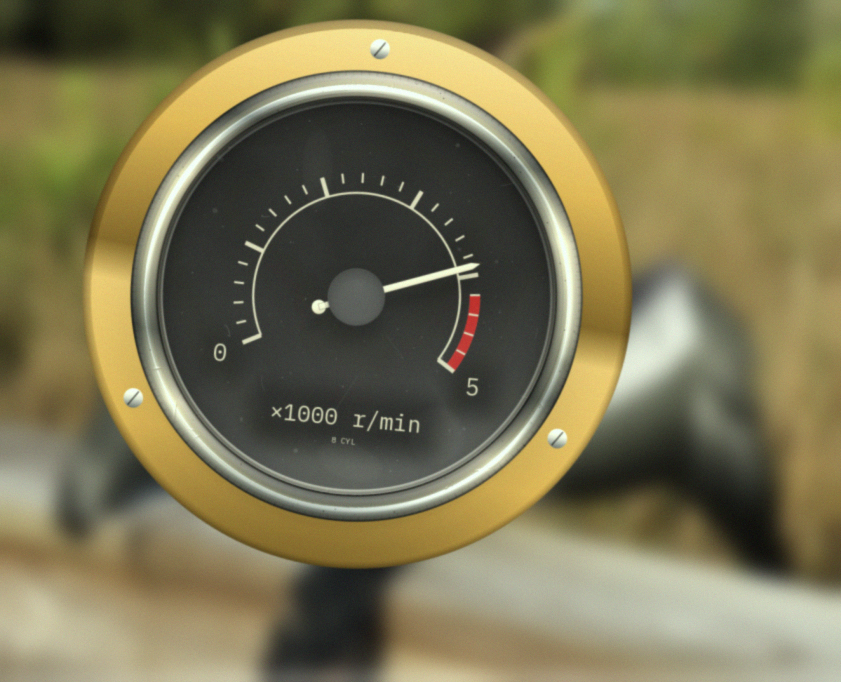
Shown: value=3900 unit=rpm
